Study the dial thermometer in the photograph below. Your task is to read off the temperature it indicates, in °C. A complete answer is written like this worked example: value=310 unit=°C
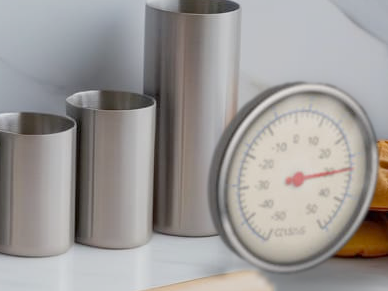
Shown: value=30 unit=°C
